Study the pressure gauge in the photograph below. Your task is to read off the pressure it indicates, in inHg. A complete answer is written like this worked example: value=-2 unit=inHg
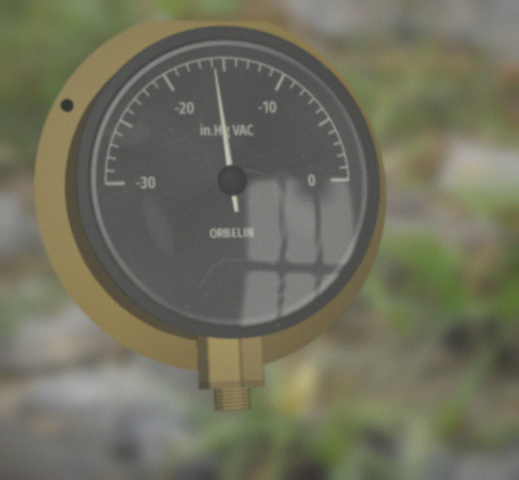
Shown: value=-16 unit=inHg
